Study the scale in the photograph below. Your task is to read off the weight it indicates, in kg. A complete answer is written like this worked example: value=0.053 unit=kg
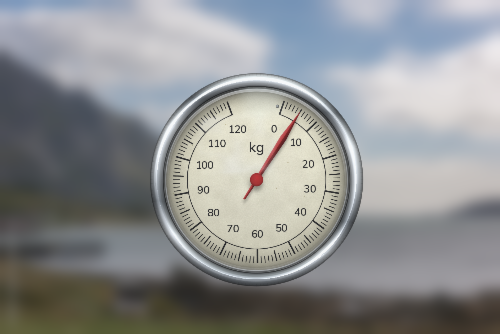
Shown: value=5 unit=kg
